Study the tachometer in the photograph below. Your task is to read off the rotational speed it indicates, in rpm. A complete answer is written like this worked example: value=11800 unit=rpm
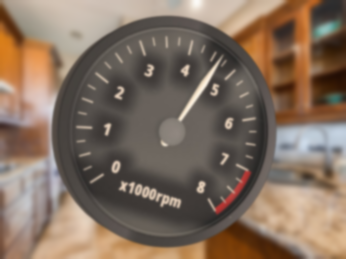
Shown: value=4625 unit=rpm
